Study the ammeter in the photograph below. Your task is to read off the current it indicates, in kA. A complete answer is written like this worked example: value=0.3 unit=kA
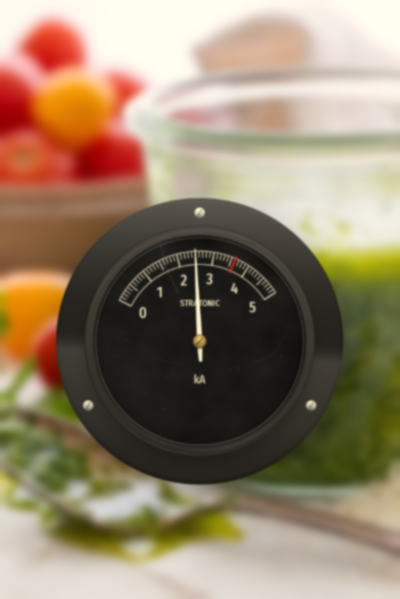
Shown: value=2.5 unit=kA
